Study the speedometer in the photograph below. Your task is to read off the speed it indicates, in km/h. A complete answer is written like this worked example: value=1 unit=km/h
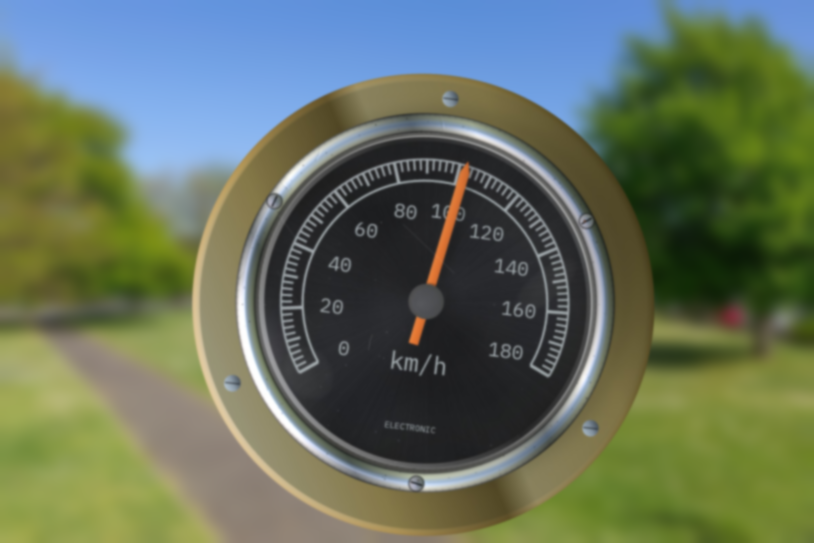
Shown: value=102 unit=km/h
